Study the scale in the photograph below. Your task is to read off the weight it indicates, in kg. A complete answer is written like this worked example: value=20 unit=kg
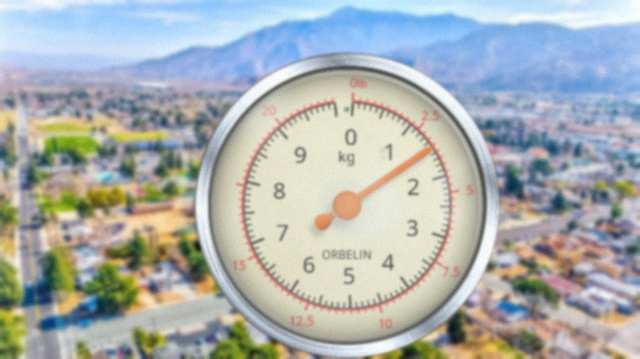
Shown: value=1.5 unit=kg
